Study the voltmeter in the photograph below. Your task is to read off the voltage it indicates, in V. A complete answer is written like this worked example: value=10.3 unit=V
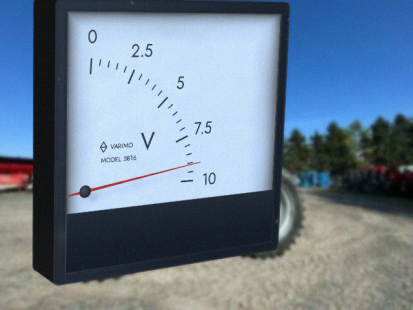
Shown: value=9 unit=V
